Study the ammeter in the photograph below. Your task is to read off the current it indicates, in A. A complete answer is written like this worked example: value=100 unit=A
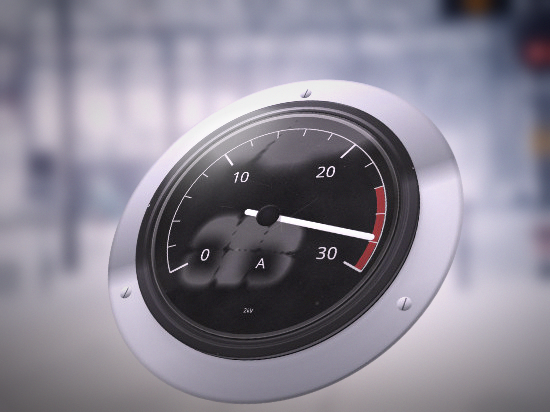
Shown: value=28 unit=A
